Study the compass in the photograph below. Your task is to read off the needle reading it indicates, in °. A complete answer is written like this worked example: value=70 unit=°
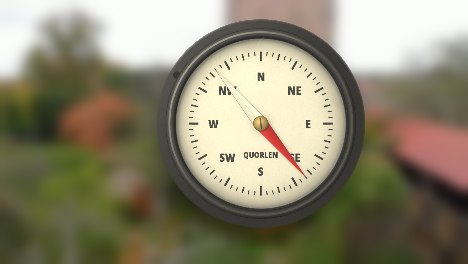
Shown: value=140 unit=°
